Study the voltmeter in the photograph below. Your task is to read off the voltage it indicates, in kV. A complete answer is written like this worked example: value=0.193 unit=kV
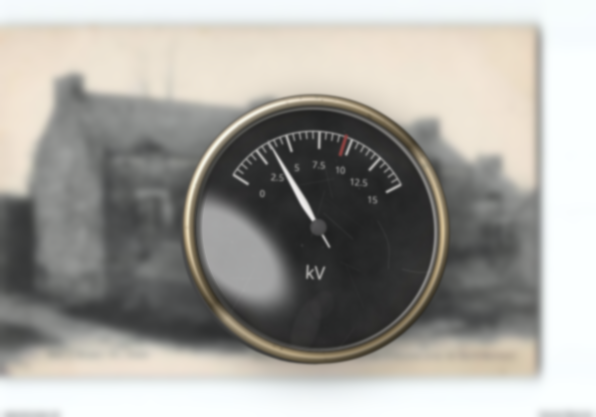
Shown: value=3.5 unit=kV
